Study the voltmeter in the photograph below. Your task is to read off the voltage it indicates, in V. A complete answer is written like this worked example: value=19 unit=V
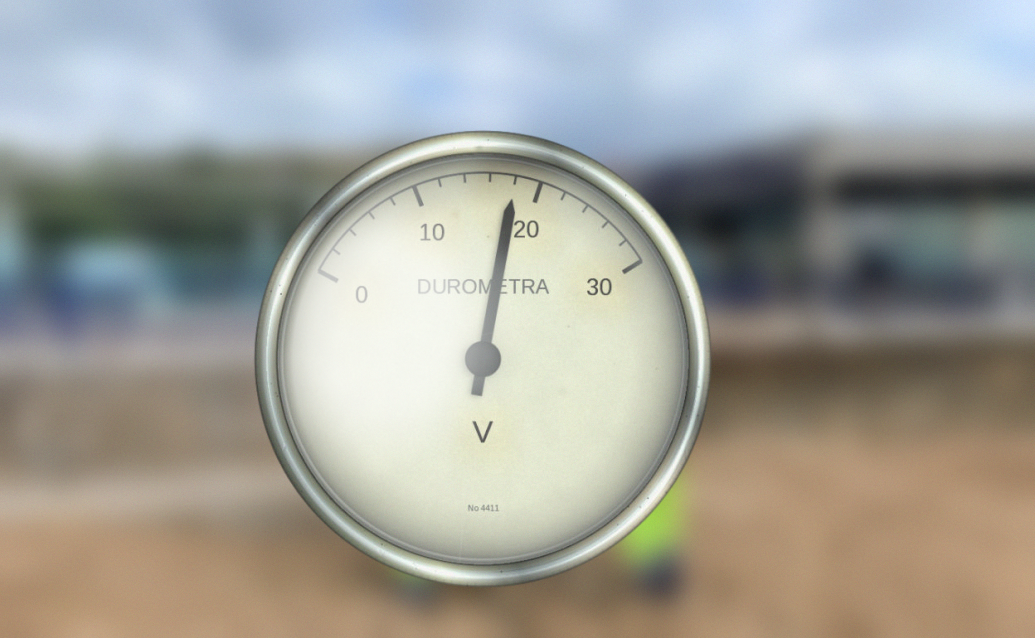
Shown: value=18 unit=V
